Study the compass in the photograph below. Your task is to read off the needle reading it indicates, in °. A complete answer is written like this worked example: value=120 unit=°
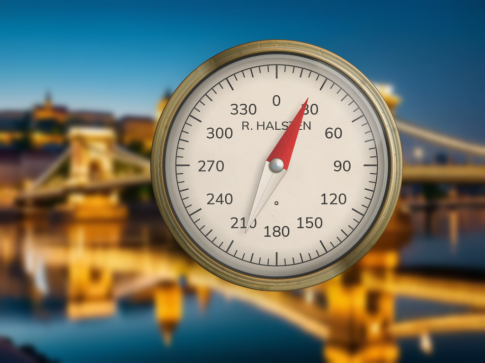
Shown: value=25 unit=°
